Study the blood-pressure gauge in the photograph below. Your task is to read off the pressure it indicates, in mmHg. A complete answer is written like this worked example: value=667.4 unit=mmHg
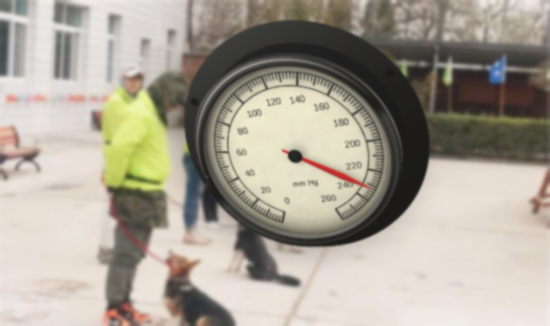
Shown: value=230 unit=mmHg
